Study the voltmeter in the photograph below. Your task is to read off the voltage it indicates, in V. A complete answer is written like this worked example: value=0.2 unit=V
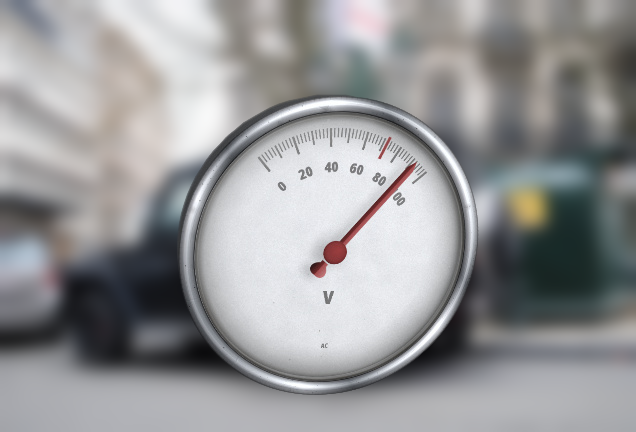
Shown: value=90 unit=V
